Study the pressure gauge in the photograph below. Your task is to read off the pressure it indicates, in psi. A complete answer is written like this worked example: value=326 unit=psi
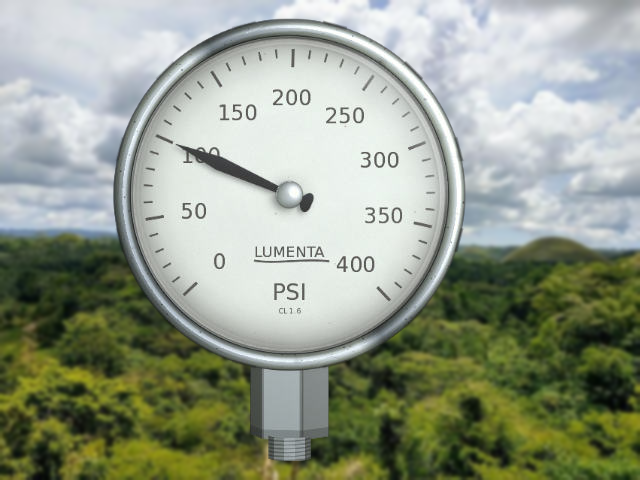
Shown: value=100 unit=psi
